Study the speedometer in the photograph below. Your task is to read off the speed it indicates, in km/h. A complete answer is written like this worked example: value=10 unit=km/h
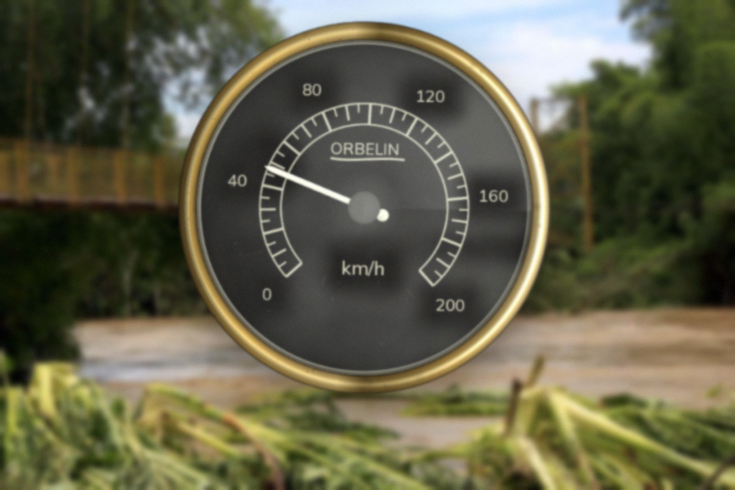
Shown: value=47.5 unit=km/h
